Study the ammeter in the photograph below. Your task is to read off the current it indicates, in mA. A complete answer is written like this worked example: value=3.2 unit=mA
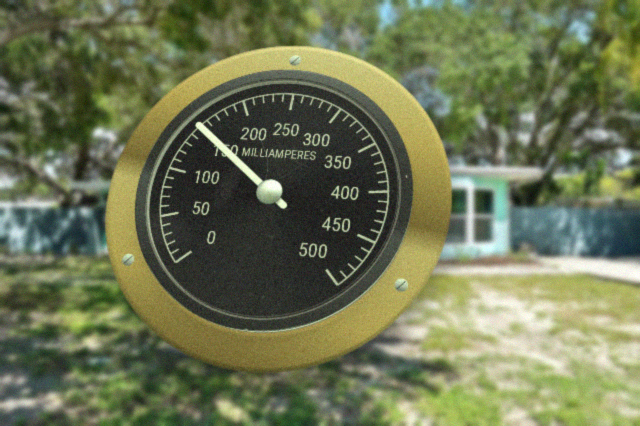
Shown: value=150 unit=mA
